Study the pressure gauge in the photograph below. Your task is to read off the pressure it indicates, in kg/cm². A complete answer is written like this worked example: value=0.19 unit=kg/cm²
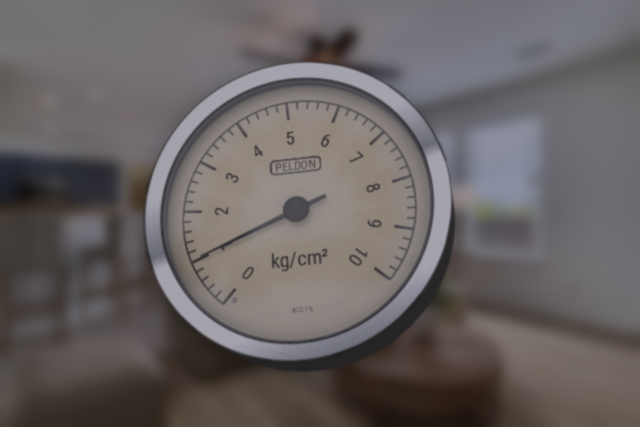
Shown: value=1 unit=kg/cm²
